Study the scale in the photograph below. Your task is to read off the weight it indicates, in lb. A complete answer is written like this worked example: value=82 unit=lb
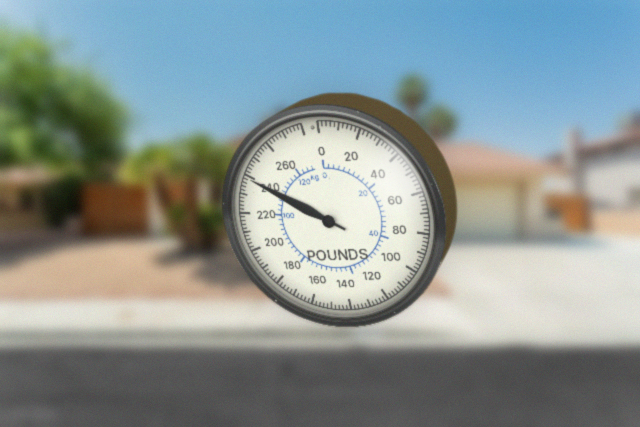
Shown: value=240 unit=lb
